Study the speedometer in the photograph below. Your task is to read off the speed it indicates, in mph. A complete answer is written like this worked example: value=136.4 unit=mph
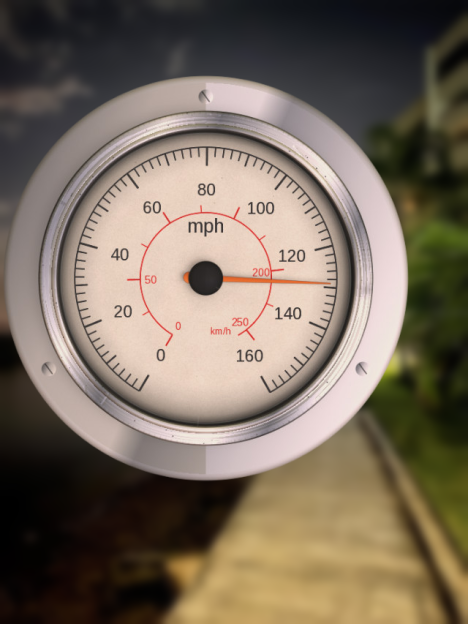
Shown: value=129 unit=mph
